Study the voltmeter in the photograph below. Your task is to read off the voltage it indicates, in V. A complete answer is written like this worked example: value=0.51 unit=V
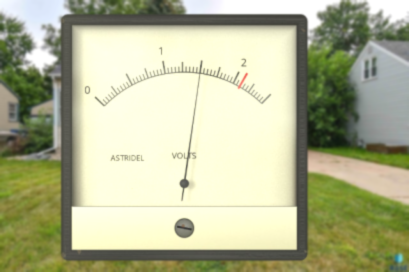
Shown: value=1.5 unit=V
